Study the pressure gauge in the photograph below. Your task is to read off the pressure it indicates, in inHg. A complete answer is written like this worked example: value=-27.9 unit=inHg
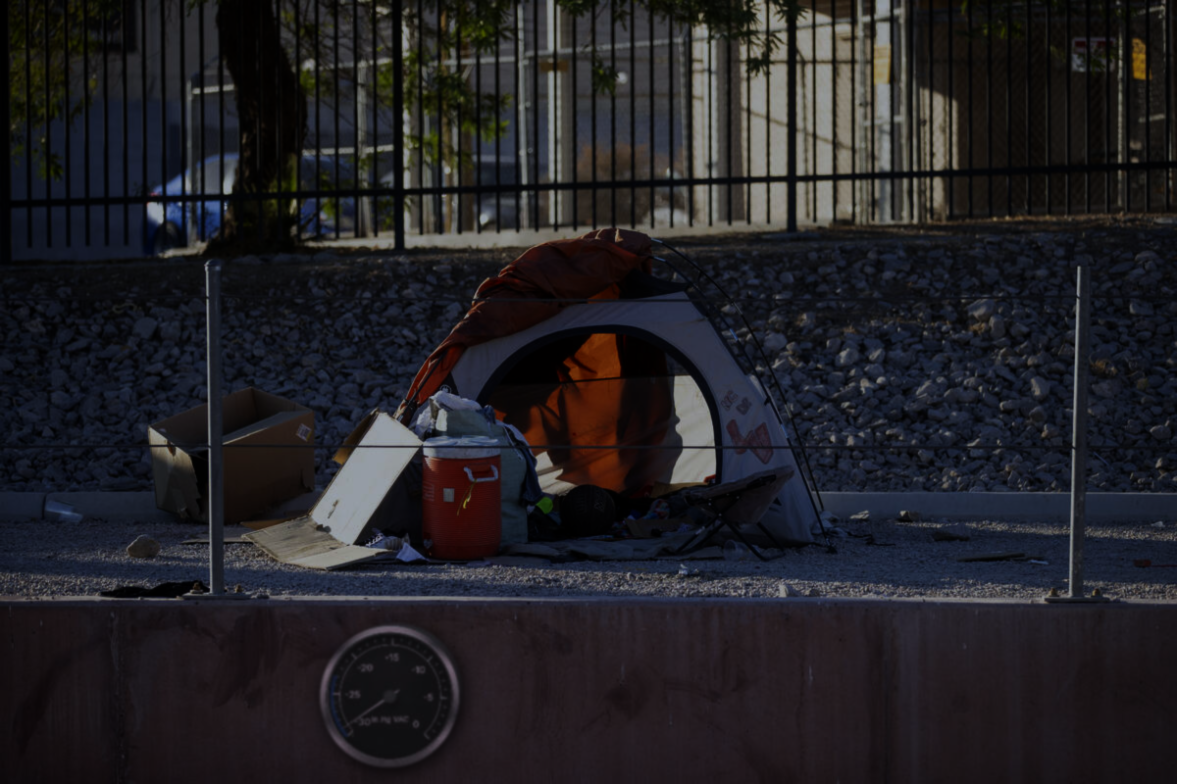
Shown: value=-29 unit=inHg
